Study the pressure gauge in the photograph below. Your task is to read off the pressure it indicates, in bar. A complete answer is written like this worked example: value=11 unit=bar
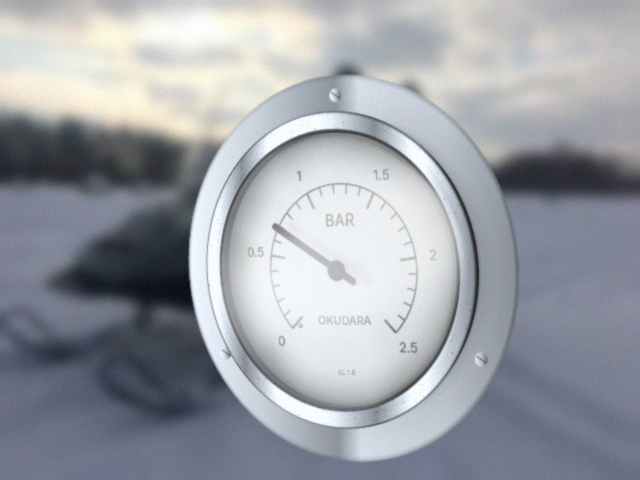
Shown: value=0.7 unit=bar
